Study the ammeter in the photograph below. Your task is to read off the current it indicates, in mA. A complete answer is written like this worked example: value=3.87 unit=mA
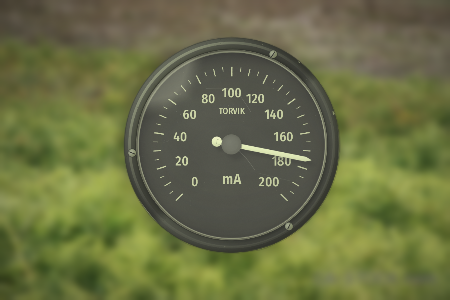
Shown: value=175 unit=mA
